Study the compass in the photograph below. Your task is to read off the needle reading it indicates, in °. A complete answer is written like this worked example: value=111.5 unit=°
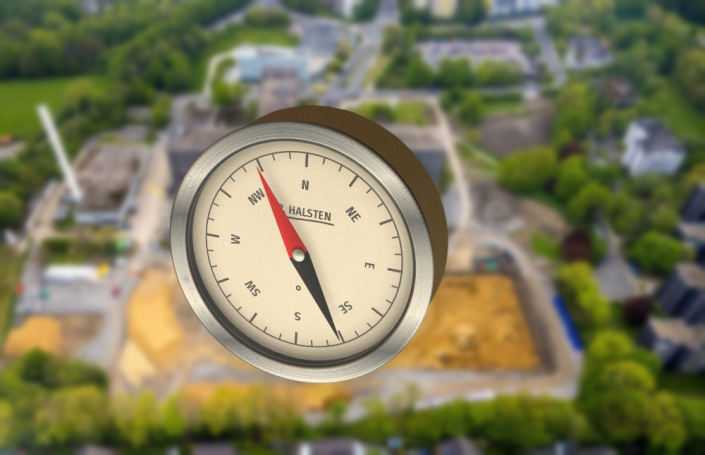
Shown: value=330 unit=°
